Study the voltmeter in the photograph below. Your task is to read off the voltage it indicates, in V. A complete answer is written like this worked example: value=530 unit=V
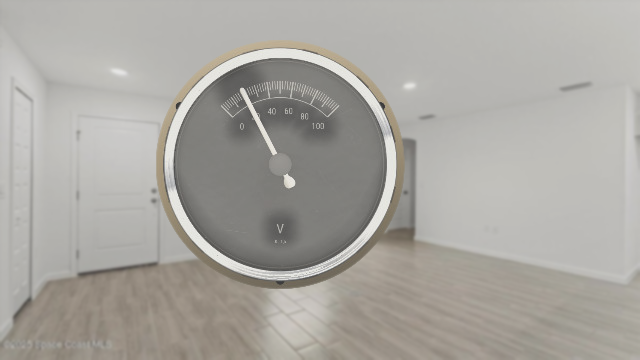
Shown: value=20 unit=V
